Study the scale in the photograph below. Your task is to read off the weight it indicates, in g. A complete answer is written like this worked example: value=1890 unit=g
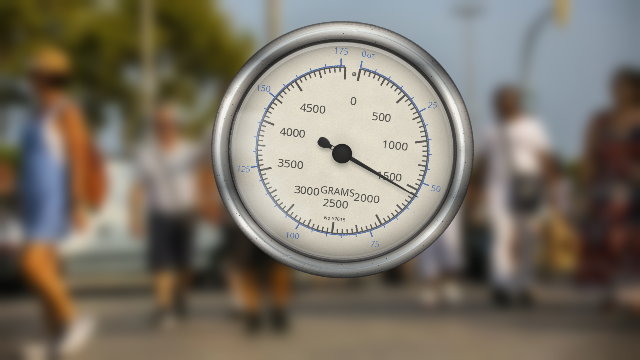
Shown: value=1550 unit=g
